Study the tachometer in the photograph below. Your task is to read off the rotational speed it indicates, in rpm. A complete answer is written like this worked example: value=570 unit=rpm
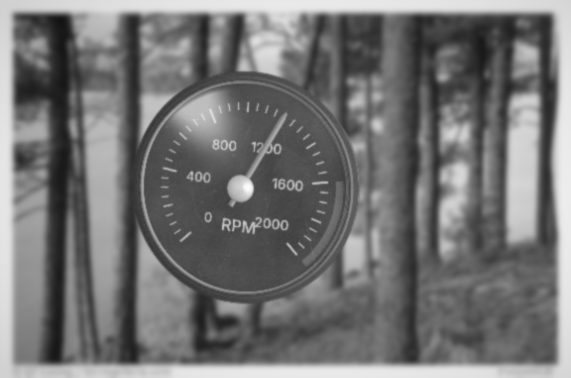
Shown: value=1200 unit=rpm
